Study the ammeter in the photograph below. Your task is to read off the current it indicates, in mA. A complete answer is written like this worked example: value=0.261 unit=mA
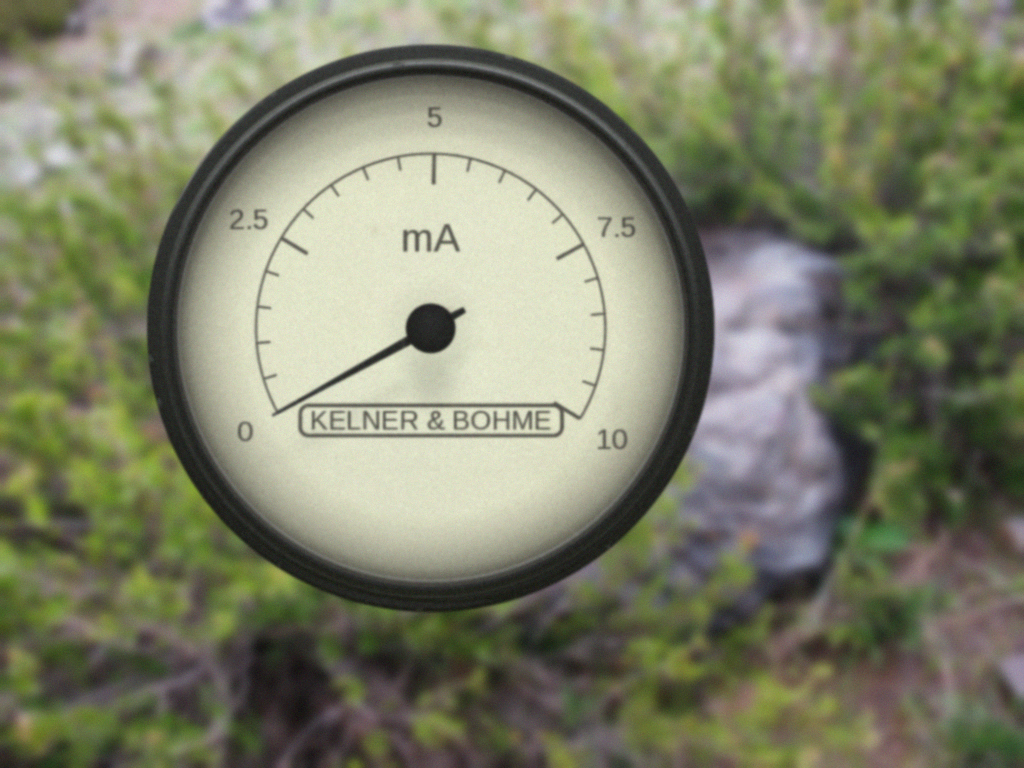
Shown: value=0 unit=mA
